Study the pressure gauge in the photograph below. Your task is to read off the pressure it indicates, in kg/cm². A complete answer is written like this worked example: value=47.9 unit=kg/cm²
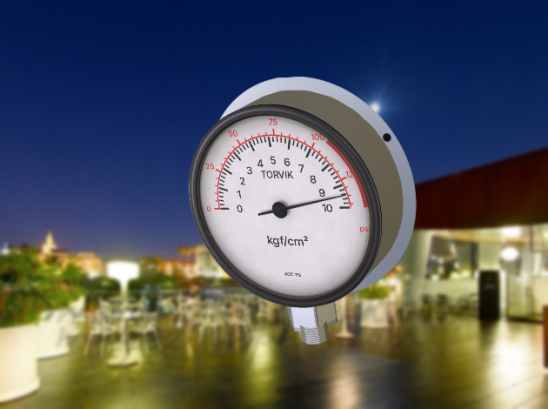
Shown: value=9.4 unit=kg/cm²
